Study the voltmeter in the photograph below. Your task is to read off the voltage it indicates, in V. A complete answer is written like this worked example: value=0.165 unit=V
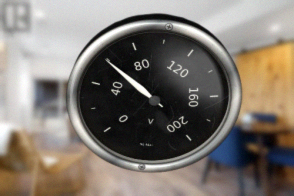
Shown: value=60 unit=V
